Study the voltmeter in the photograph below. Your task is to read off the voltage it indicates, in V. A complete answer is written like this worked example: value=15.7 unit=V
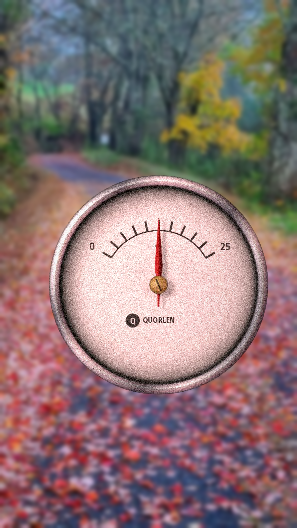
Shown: value=12.5 unit=V
